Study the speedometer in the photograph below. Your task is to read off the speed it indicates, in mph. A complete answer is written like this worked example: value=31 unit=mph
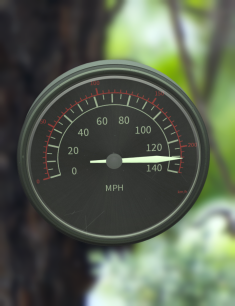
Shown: value=130 unit=mph
